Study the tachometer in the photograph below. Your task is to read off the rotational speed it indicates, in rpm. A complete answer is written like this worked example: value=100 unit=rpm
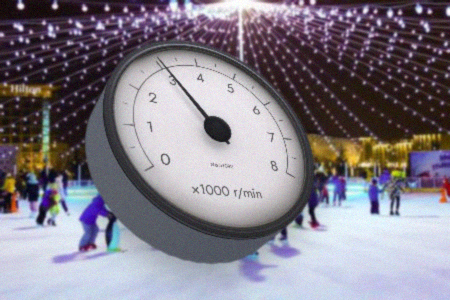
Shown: value=3000 unit=rpm
